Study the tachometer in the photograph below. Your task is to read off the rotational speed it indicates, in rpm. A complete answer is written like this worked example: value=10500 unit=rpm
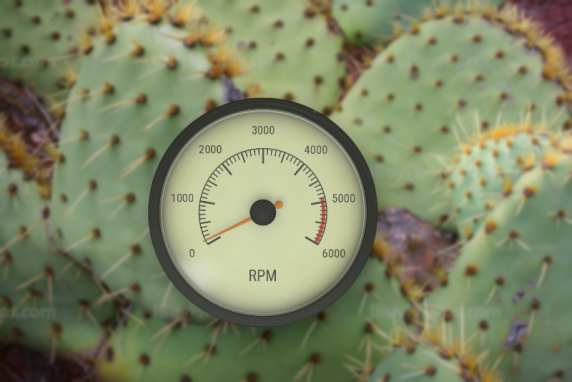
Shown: value=100 unit=rpm
